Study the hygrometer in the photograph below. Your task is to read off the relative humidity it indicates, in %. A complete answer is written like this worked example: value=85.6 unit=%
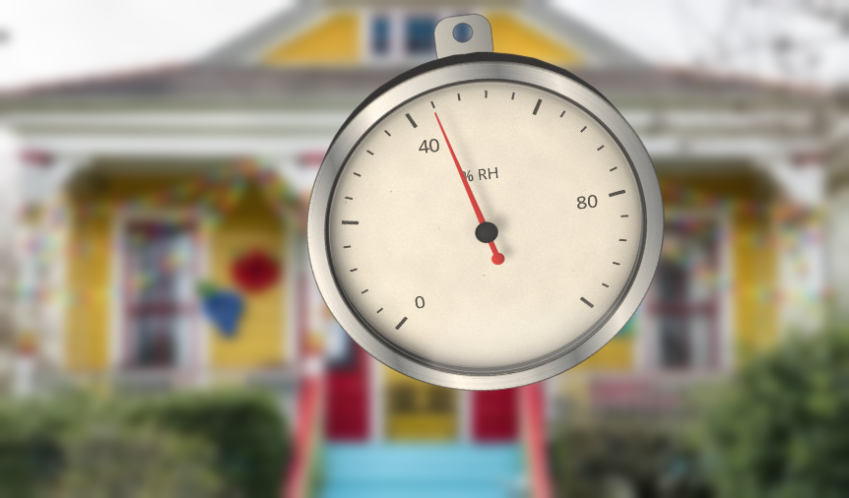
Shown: value=44 unit=%
